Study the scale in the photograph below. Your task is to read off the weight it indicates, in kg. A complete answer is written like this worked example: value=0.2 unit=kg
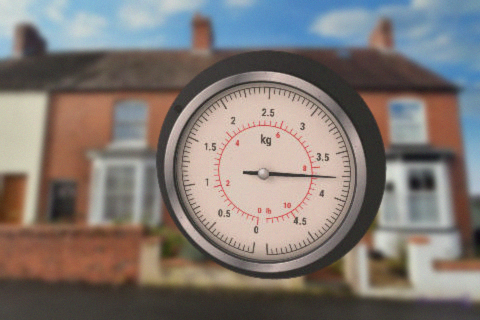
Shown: value=3.75 unit=kg
